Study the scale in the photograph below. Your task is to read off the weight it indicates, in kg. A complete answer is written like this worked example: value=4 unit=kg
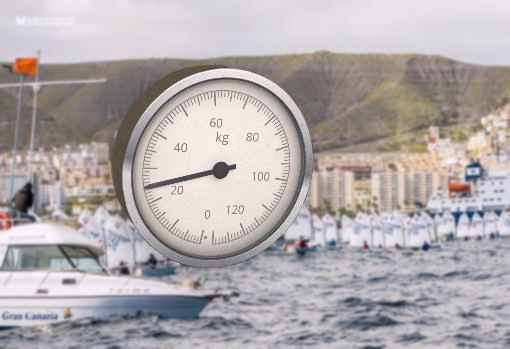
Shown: value=25 unit=kg
